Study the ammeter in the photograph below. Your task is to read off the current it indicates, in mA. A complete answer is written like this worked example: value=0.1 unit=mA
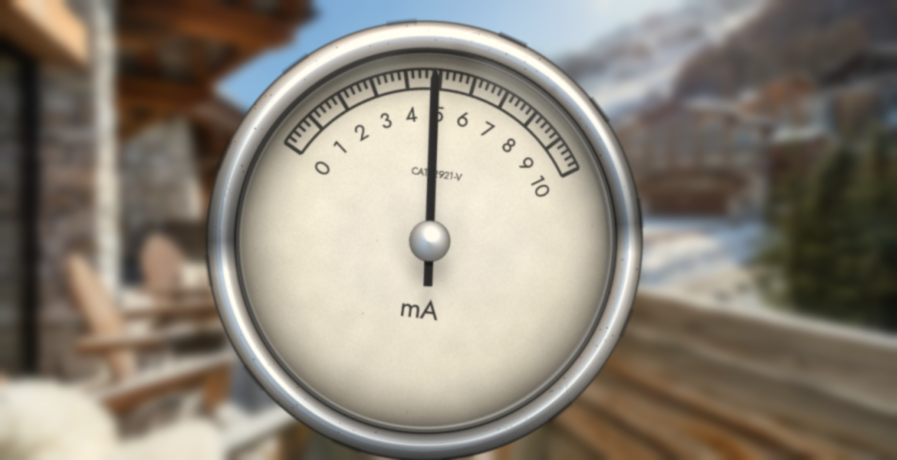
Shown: value=4.8 unit=mA
